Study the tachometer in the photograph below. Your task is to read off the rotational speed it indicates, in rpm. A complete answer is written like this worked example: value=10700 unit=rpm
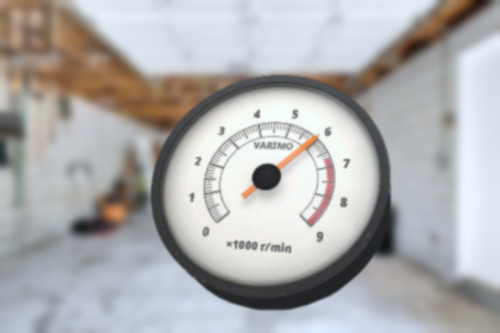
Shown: value=6000 unit=rpm
